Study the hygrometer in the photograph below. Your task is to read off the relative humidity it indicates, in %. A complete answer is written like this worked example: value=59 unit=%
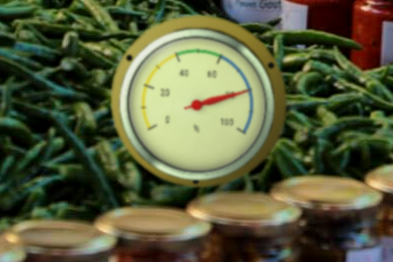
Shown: value=80 unit=%
